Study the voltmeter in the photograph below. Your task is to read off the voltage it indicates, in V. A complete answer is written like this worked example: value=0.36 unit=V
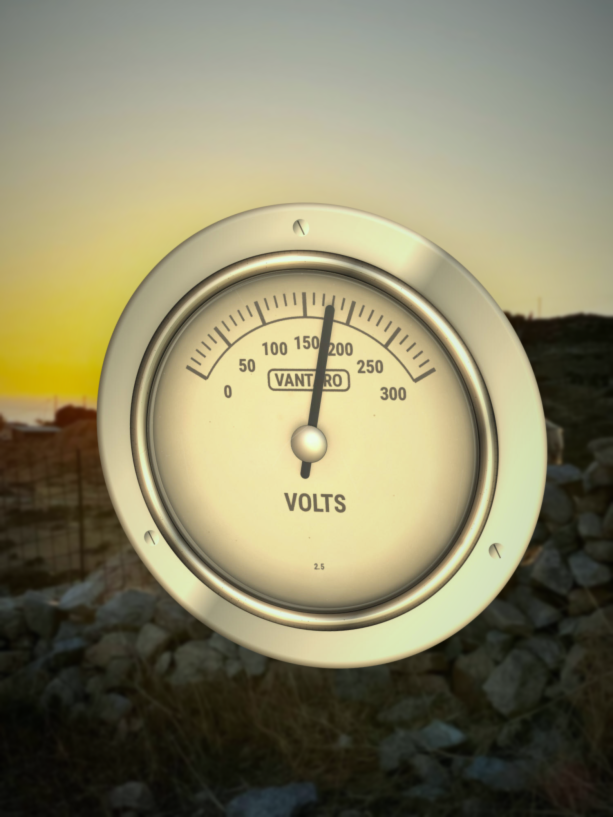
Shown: value=180 unit=V
